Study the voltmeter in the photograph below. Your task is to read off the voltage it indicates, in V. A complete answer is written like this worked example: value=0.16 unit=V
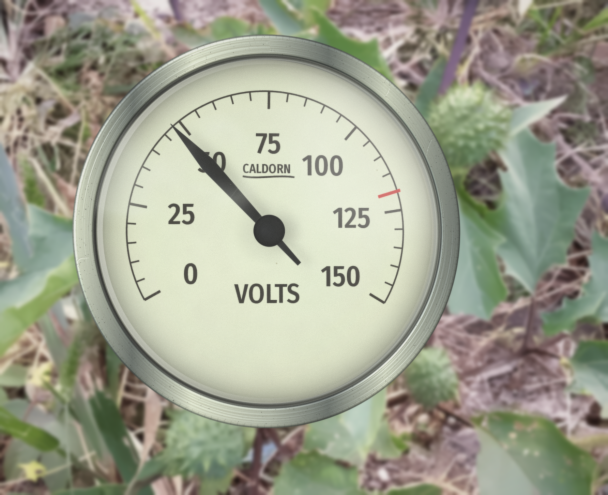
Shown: value=47.5 unit=V
